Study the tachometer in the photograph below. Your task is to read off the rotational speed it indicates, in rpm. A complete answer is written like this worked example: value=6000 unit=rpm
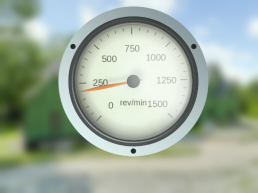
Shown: value=200 unit=rpm
